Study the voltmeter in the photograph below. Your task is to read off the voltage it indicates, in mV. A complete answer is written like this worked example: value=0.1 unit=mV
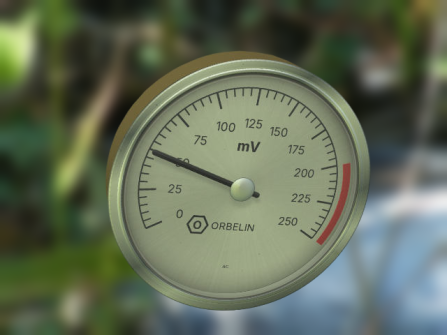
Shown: value=50 unit=mV
